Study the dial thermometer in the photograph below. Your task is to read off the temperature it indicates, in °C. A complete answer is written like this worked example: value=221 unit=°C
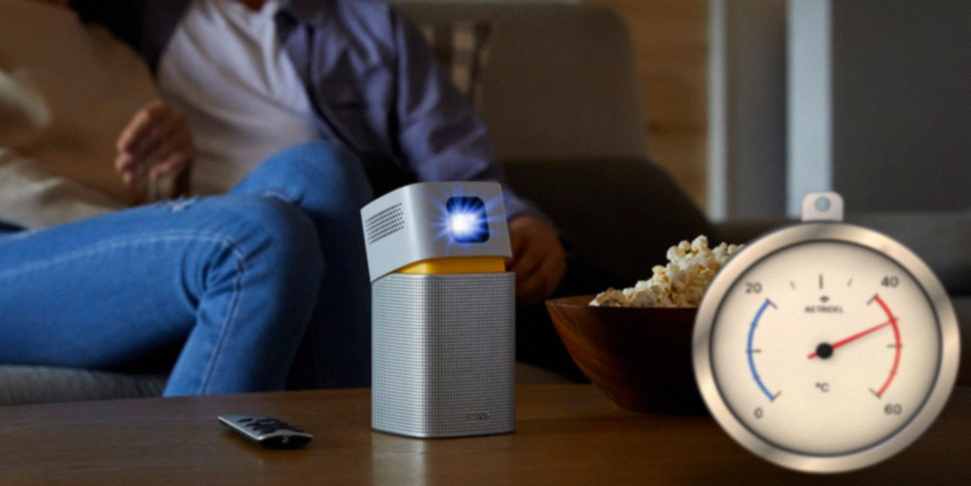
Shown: value=45 unit=°C
